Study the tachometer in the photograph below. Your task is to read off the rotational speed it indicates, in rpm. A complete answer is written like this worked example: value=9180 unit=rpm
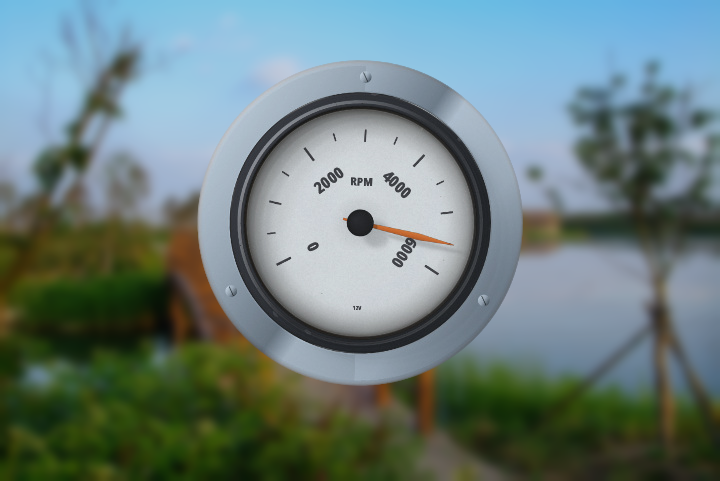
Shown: value=5500 unit=rpm
